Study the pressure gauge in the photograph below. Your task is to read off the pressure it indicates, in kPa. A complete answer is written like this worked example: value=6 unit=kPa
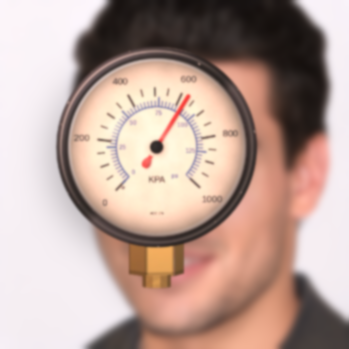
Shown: value=625 unit=kPa
